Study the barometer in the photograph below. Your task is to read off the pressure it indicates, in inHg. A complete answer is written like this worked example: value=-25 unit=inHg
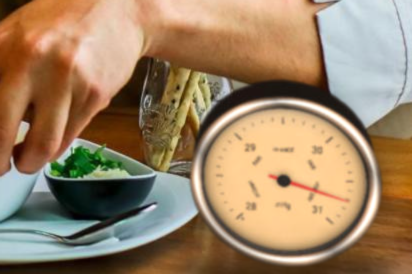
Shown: value=30.7 unit=inHg
